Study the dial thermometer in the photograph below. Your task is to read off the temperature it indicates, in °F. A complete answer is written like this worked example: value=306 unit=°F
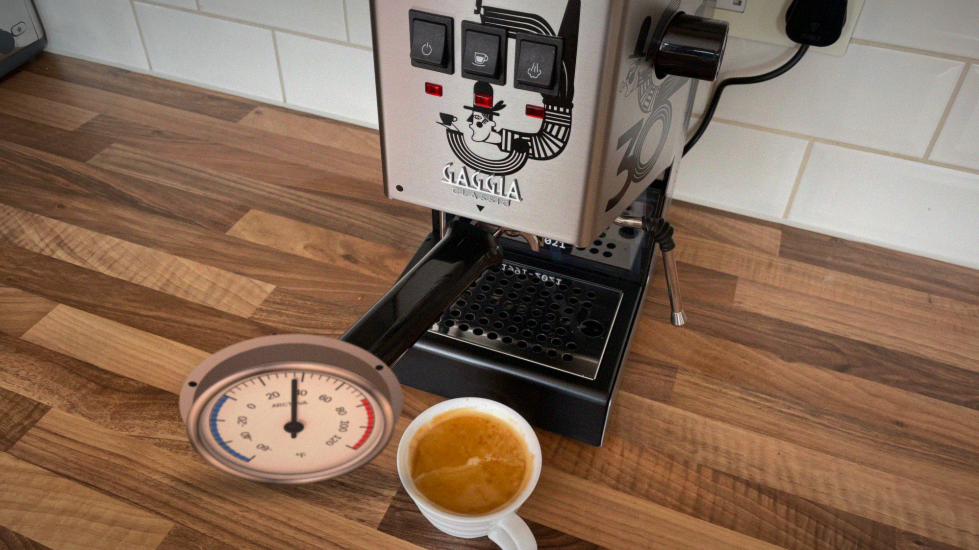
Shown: value=36 unit=°F
